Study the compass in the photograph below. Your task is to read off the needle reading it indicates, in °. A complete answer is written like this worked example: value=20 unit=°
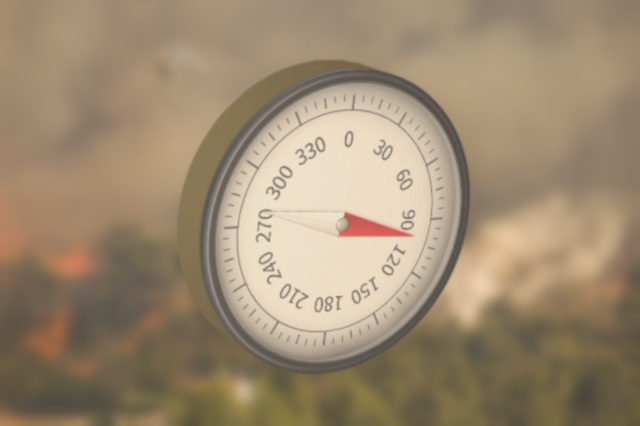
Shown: value=100 unit=°
